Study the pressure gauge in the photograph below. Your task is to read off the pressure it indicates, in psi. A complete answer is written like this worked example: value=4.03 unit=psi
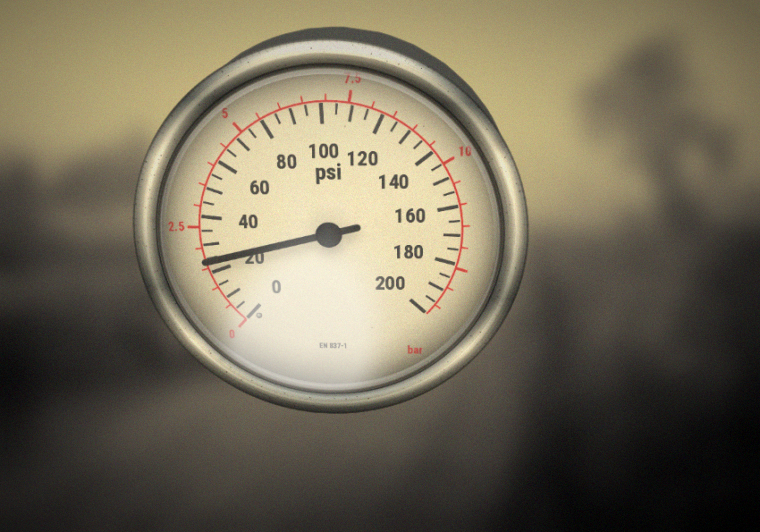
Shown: value=25 unit=psi
